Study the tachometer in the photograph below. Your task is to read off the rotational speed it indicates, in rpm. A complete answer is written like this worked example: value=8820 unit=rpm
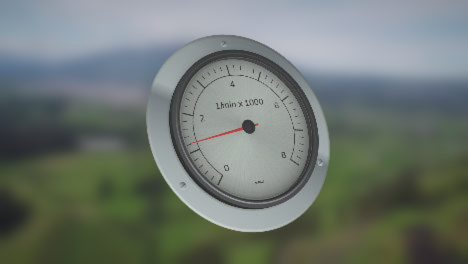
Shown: value=1200 unit=rpm
